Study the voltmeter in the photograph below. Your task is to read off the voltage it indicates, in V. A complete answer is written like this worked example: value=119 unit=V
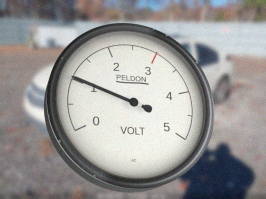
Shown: value=1 unit=V
